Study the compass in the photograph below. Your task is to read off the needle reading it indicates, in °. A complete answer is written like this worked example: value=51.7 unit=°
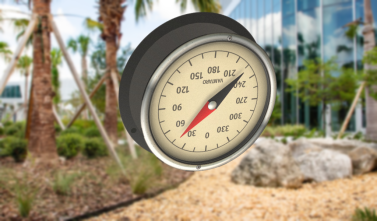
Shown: value=45 unit=°
